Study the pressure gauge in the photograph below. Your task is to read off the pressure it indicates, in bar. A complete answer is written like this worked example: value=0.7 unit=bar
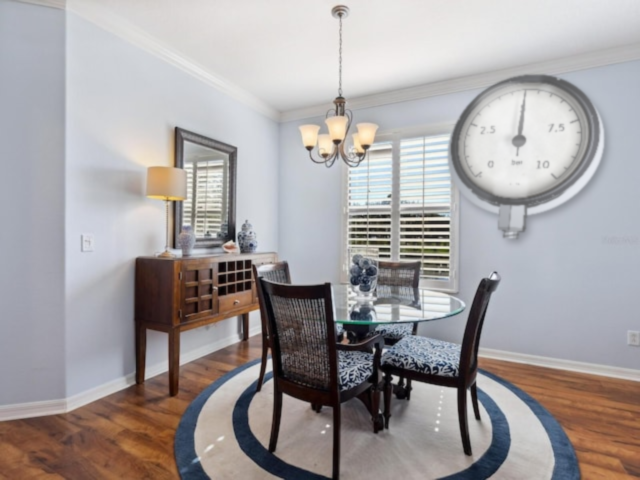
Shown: value=5 unit=bar
